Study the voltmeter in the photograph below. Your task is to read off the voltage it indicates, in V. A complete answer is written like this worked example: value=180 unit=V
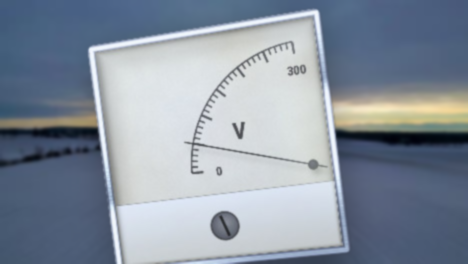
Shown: value=50 unit=V
